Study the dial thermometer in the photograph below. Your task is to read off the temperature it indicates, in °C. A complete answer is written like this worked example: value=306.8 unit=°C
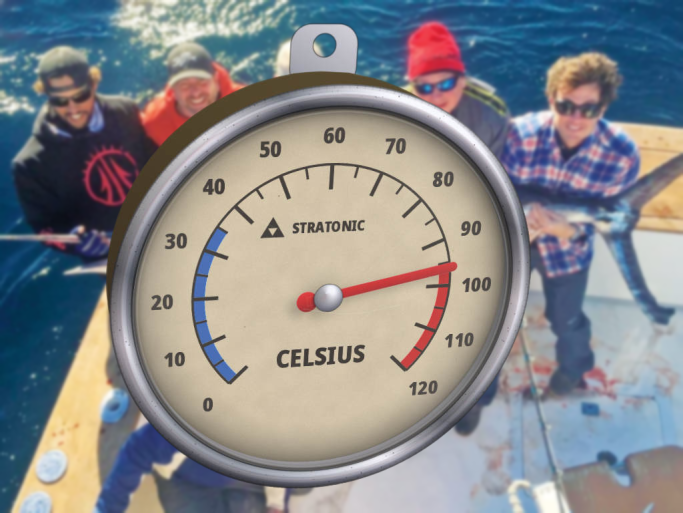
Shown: value=95 unit=°C
